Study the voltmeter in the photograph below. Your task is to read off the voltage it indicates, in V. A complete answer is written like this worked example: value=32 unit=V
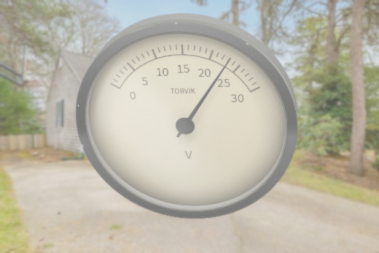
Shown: value=23 unit=V
